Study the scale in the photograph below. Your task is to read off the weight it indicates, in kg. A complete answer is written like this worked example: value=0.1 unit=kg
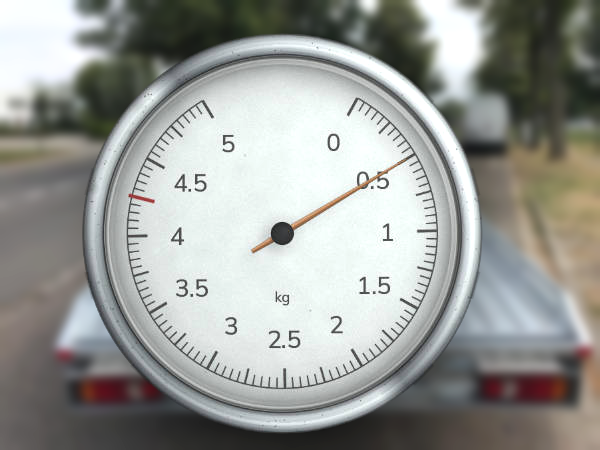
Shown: value=0.5 unit=kg
